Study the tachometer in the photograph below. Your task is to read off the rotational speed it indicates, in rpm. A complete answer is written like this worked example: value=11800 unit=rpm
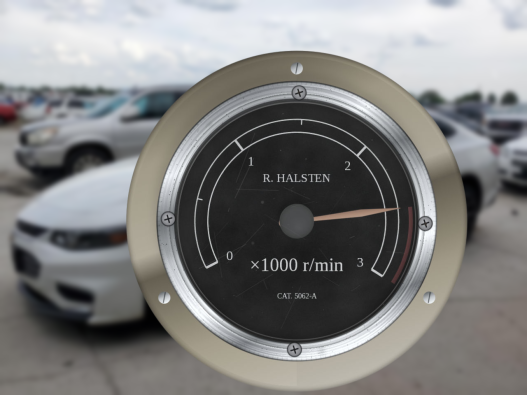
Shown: value=2500 unit=rpm
